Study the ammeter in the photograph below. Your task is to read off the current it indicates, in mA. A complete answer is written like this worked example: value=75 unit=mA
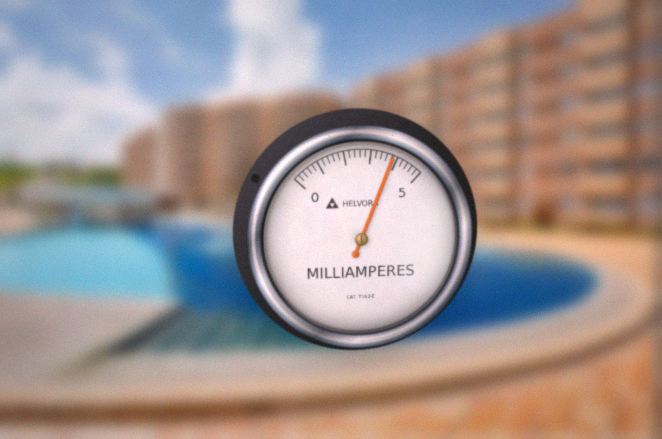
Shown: value=3.8 unit=mA
